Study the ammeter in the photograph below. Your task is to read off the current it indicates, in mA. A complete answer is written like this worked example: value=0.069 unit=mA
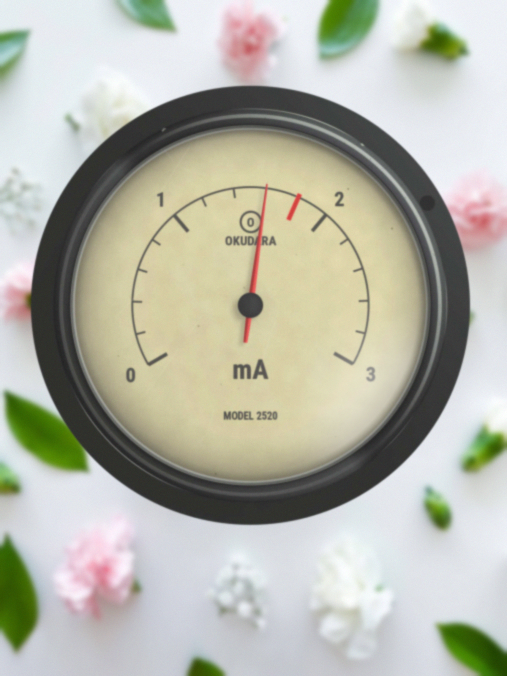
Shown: value=1.6 unit=mA
